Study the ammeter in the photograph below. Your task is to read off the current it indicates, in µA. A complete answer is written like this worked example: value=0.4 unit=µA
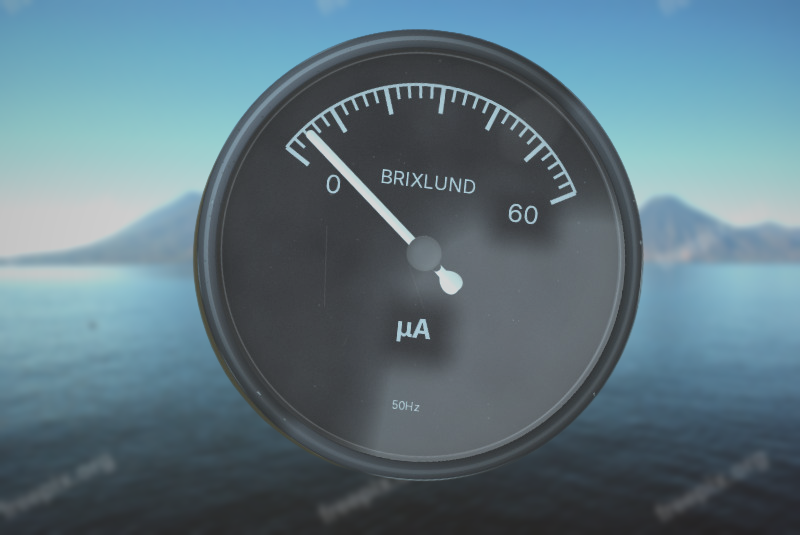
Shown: value=4 unit=µA
